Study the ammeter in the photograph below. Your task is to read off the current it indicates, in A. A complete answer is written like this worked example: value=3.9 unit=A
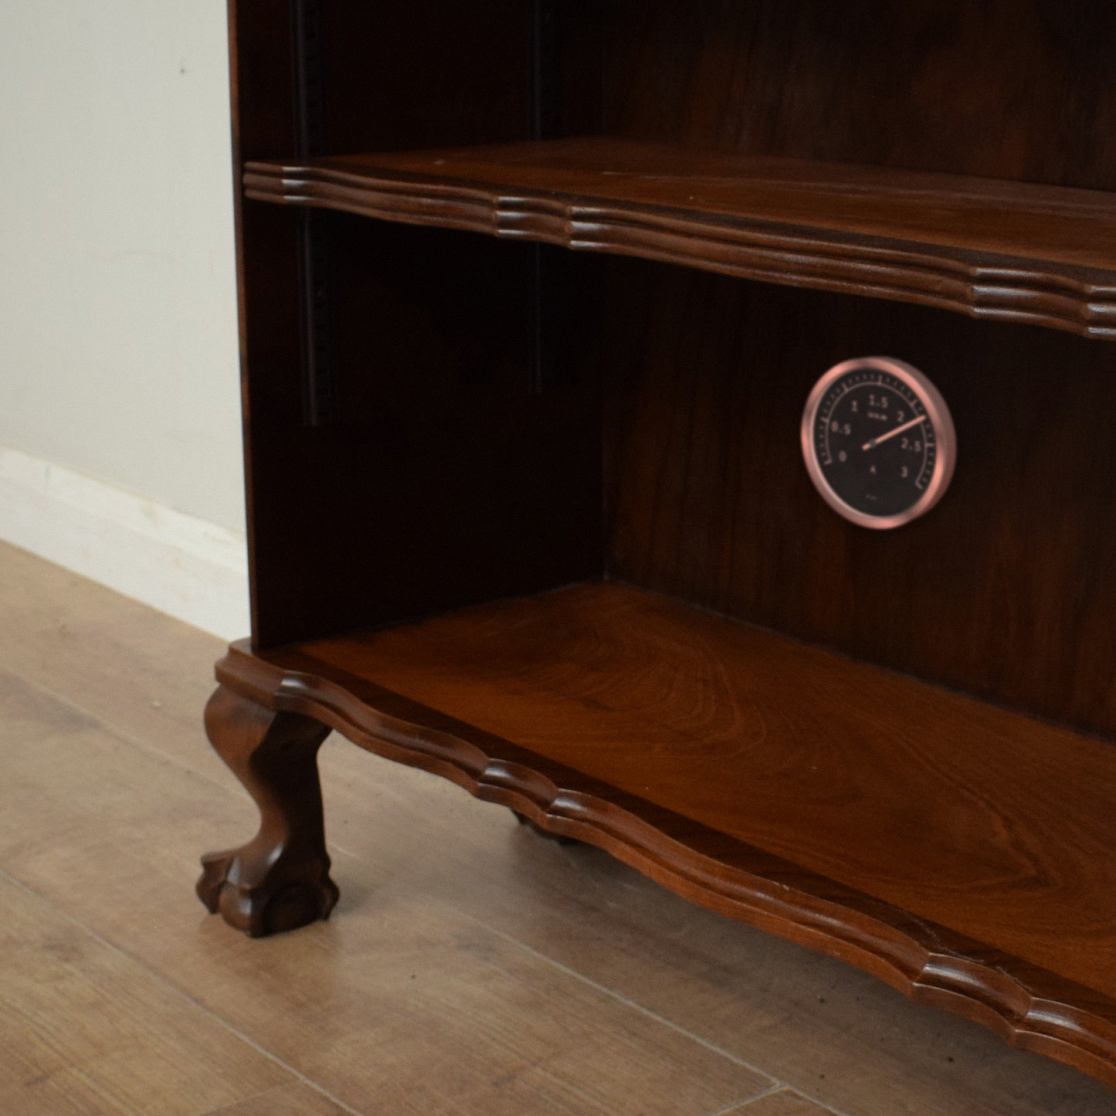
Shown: value=2.2 unit=A
